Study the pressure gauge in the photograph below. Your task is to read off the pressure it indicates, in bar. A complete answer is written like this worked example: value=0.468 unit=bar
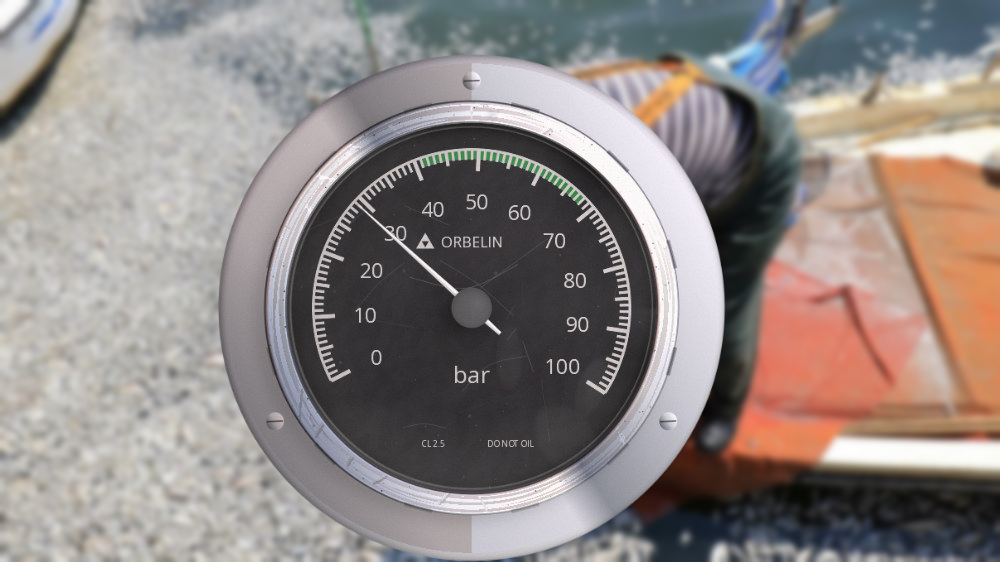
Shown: value=29 unit=bar
